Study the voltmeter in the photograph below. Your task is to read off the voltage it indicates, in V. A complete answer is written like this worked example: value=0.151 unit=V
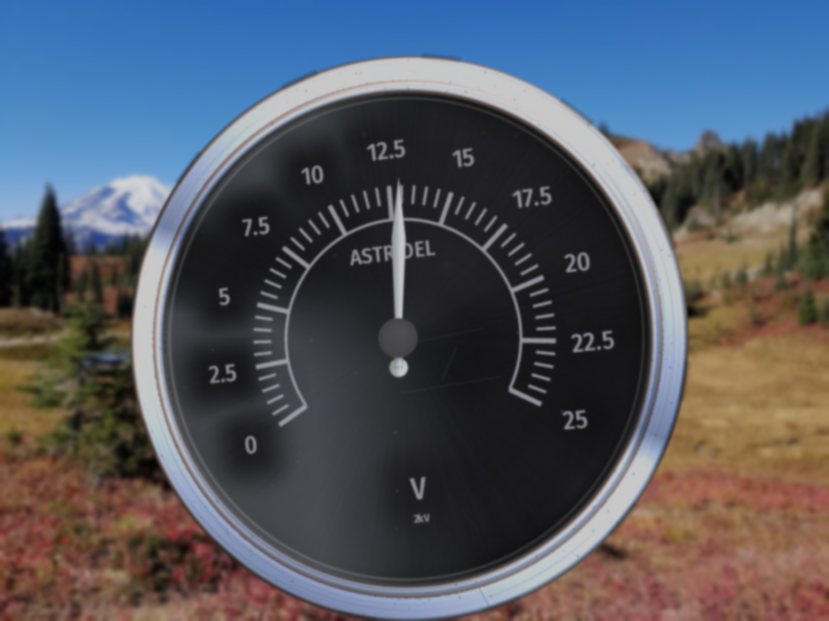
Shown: value=13 unit=V
